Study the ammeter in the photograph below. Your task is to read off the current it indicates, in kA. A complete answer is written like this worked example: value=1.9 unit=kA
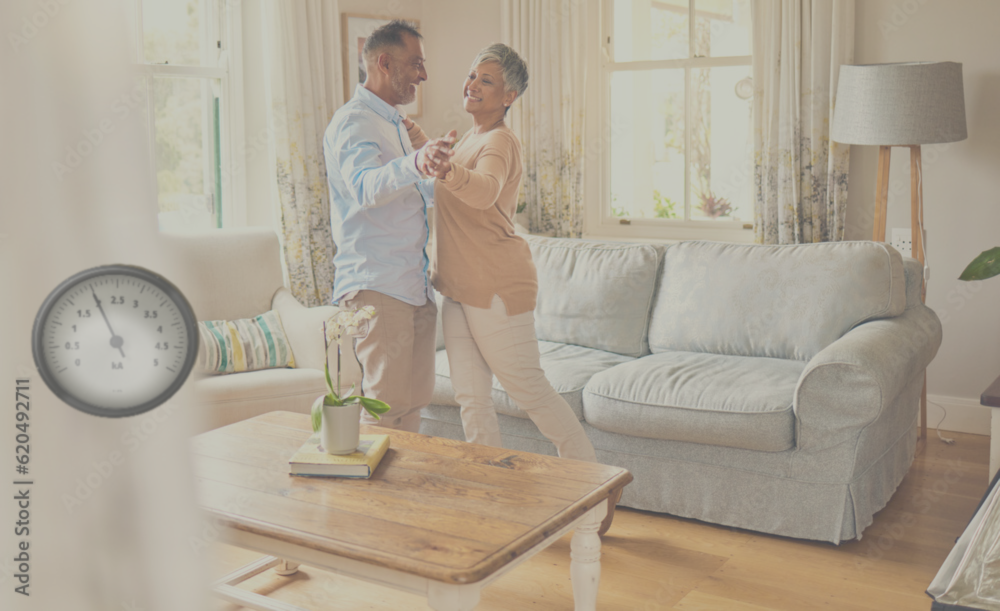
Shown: value=2 unit=kA
